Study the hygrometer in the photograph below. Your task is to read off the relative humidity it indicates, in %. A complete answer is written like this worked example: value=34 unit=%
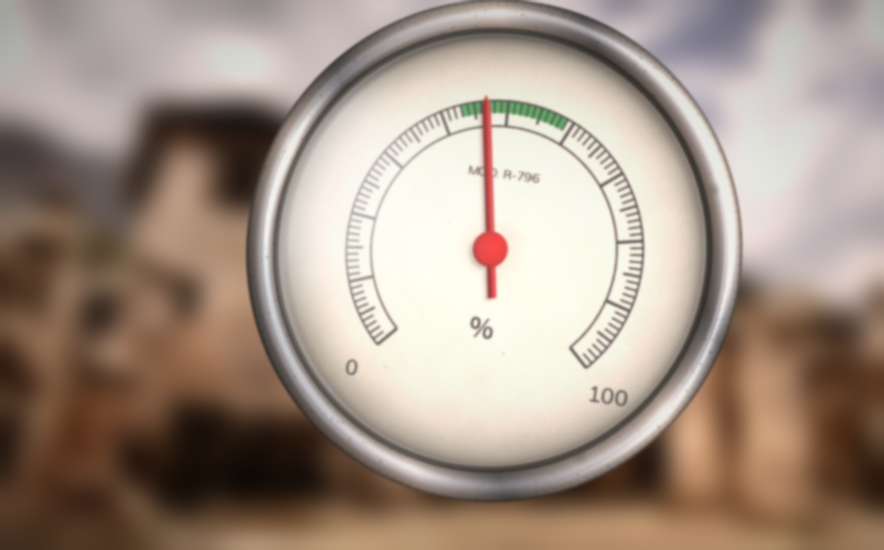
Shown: value=47 unit=%
